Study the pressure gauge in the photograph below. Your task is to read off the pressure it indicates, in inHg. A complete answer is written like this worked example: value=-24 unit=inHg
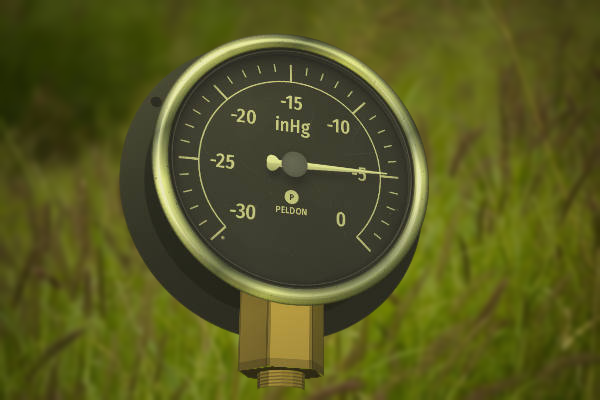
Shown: value=-5 unit=inHg
